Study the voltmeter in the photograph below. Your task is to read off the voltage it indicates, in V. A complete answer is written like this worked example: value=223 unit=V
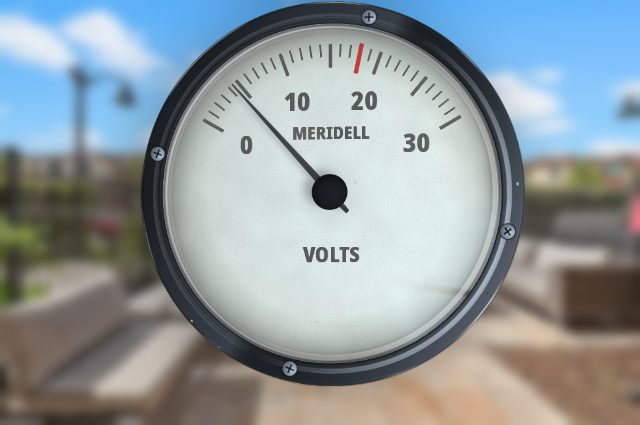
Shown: value=4.5 unit=V
